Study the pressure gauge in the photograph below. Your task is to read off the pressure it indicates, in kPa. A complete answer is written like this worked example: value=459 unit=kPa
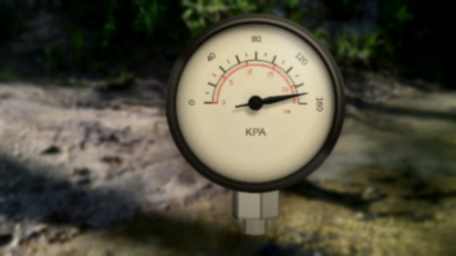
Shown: value=150 unit=kPa
